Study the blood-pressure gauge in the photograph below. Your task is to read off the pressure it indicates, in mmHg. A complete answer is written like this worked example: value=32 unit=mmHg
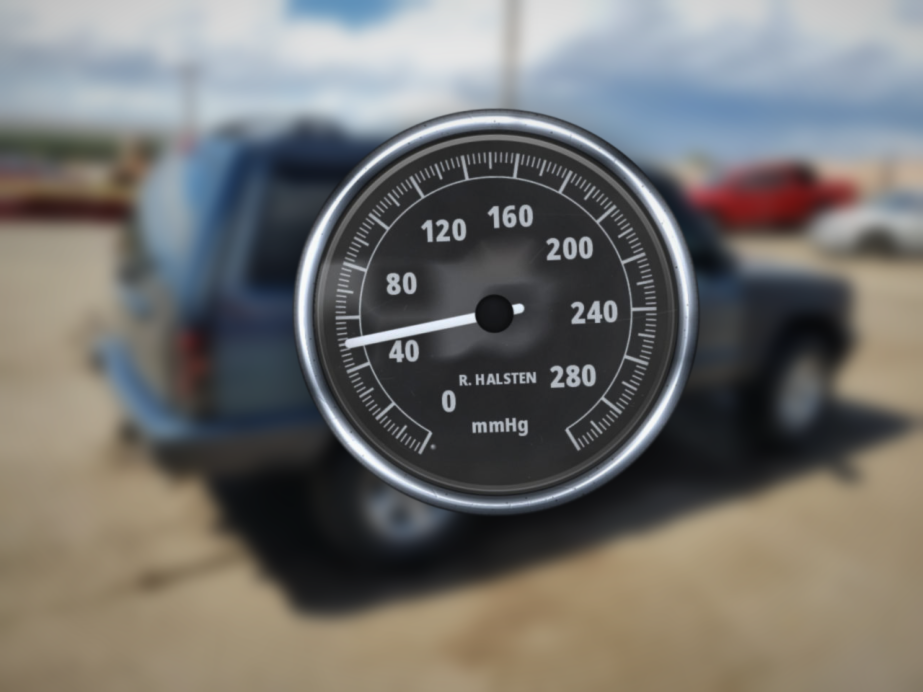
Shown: value=50 unit=mmHg
